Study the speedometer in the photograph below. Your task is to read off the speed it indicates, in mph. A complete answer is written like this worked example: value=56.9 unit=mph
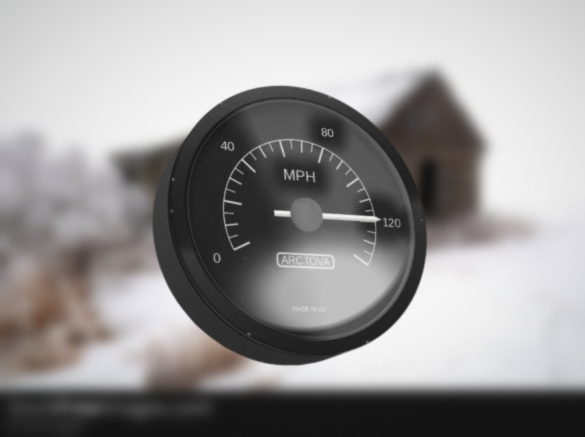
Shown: value=120 unit=mph
